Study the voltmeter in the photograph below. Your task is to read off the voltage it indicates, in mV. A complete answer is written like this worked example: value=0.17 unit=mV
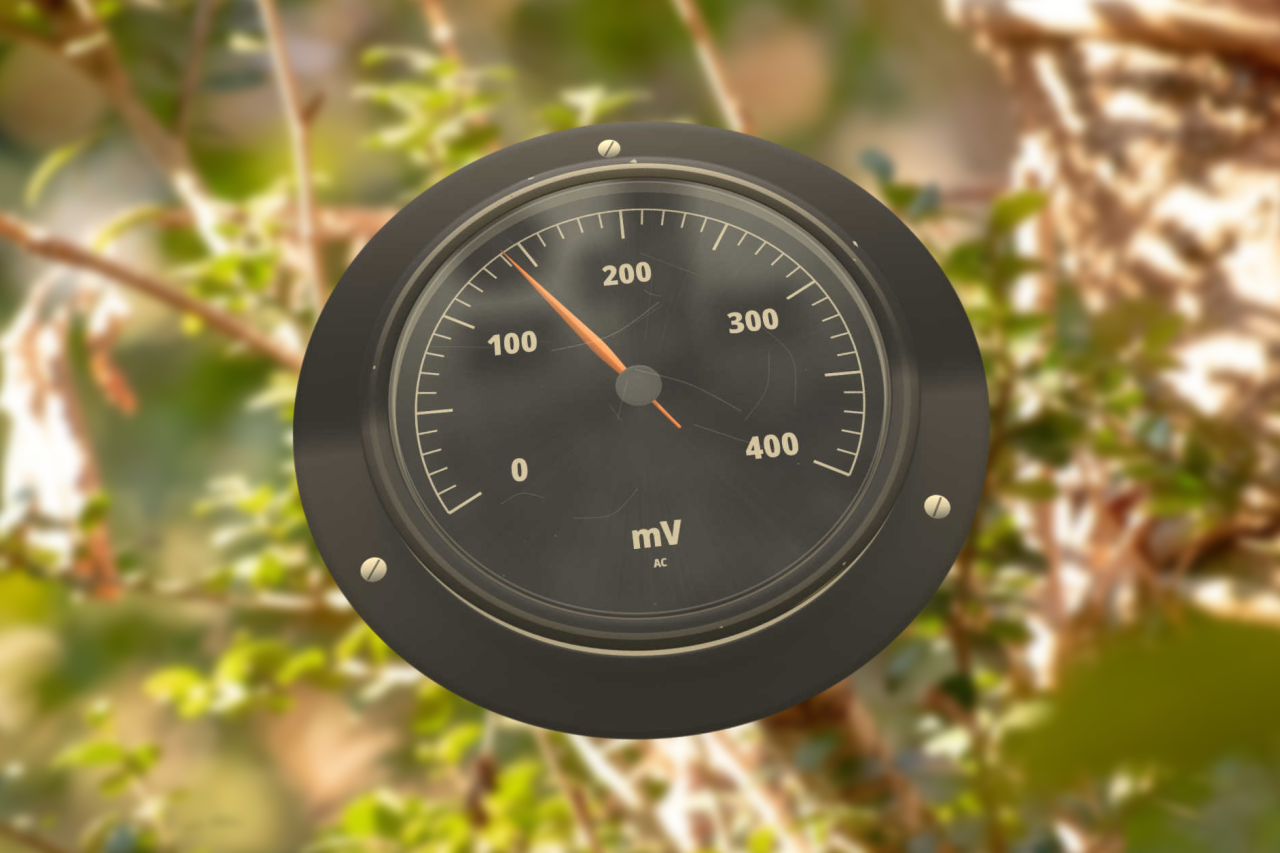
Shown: value=140 unit=mV
